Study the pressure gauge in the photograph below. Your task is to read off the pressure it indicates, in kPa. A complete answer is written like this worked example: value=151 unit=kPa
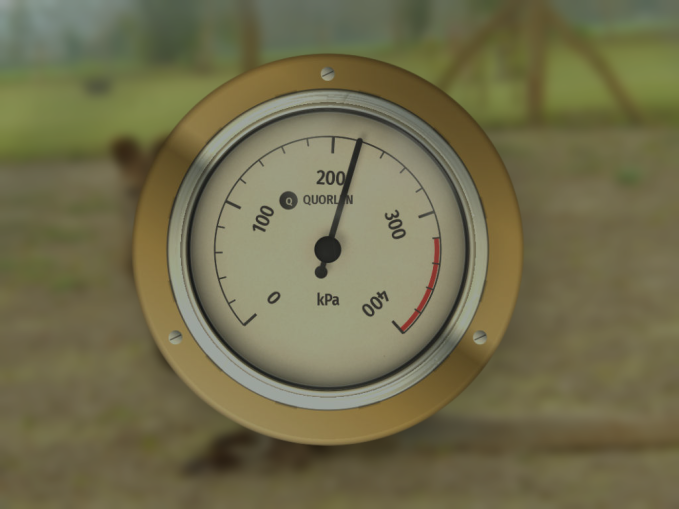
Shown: value=220 unit=kPa
